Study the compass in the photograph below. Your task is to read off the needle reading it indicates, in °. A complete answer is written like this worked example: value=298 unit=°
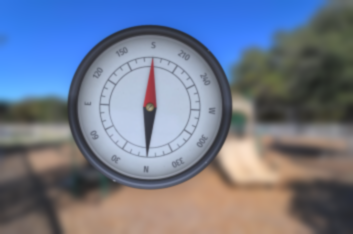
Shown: value=180 unit=°
